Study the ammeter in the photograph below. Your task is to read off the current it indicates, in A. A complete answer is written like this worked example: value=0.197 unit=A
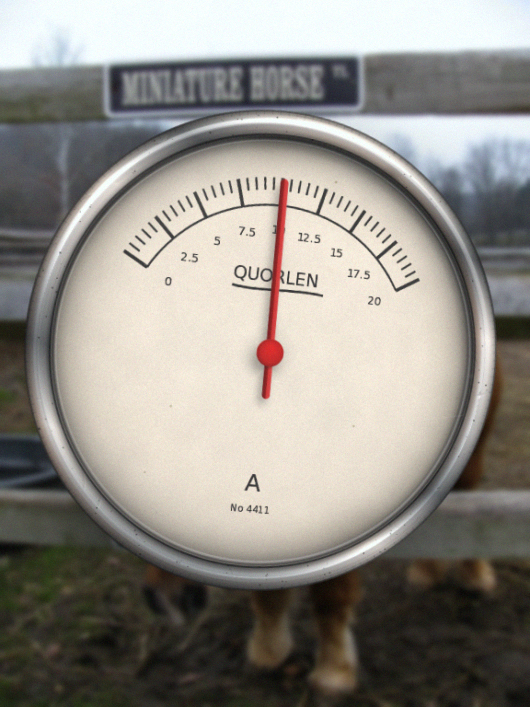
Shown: value=10 unit=A
